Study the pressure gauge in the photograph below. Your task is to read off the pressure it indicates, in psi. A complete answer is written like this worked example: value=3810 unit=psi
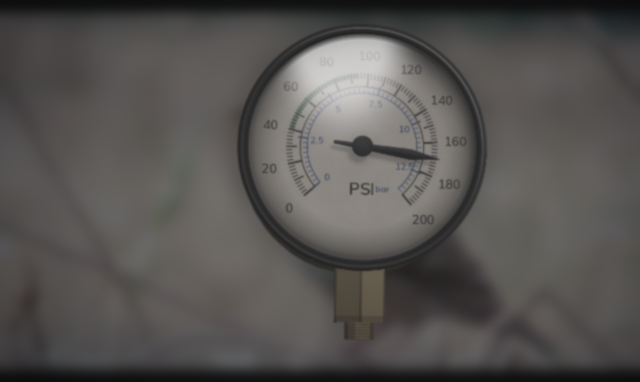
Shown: value=170 unit=psi
